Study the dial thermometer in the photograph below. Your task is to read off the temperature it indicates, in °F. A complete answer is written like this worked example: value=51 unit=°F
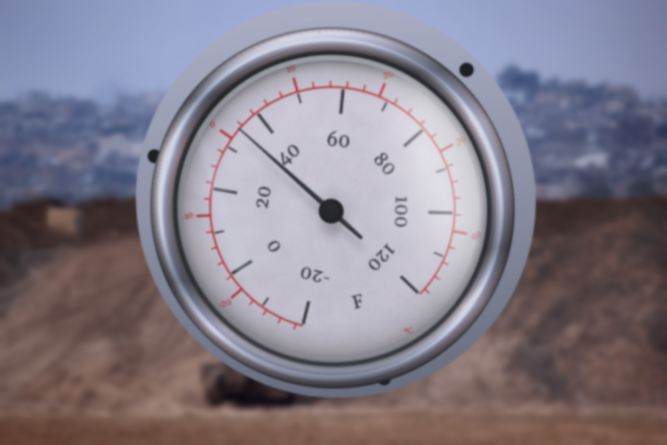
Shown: value=35 unit=°F
